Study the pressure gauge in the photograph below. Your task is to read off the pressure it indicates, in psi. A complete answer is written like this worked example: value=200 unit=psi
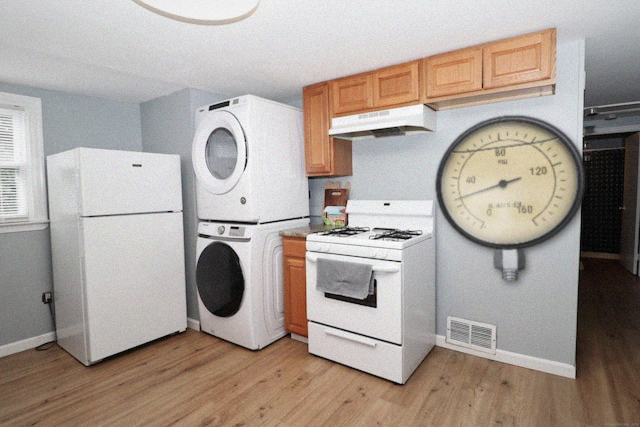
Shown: value=25 unit=psi
